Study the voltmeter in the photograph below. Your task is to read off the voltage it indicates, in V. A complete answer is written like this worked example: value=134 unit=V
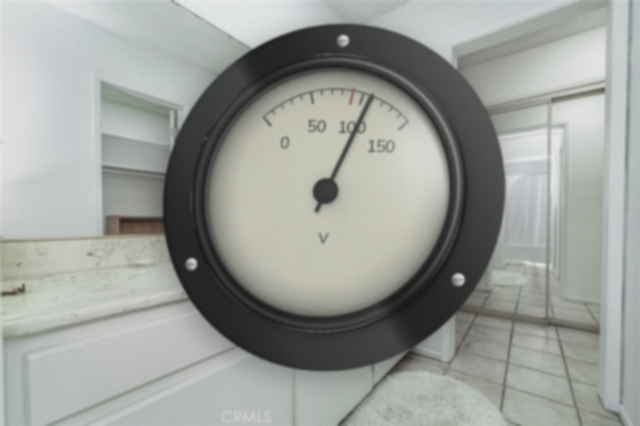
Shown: value=110 unit=V
